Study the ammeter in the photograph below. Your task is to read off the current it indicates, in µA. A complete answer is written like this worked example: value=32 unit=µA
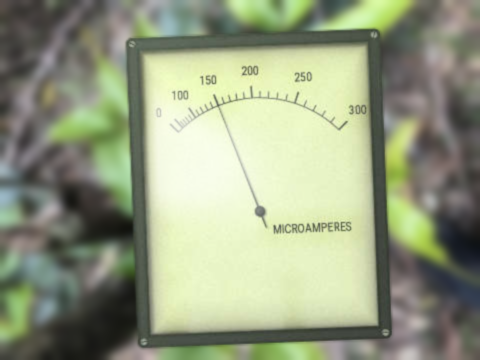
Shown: value=150 unit=µA
